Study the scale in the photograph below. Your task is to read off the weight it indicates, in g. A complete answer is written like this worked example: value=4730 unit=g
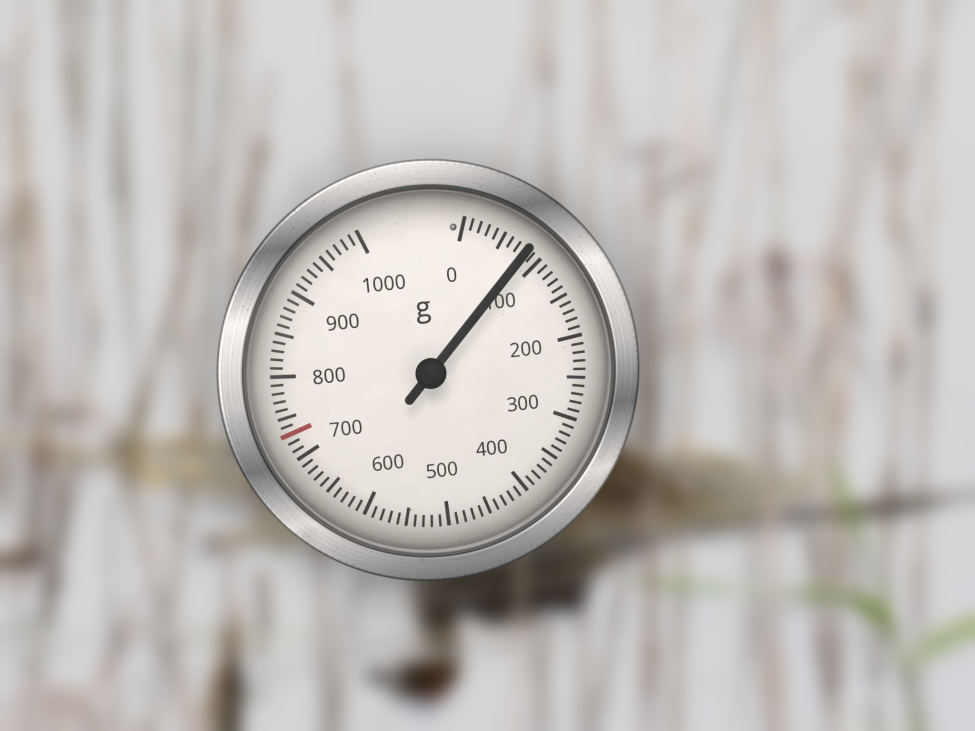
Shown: value=80 unit=g
